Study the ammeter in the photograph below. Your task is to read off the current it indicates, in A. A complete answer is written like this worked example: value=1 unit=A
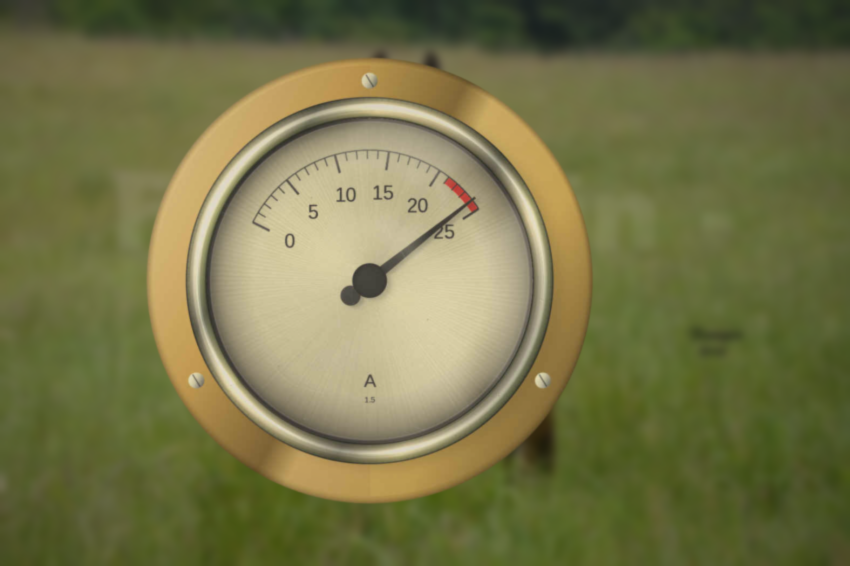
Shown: value=24 unit=A
